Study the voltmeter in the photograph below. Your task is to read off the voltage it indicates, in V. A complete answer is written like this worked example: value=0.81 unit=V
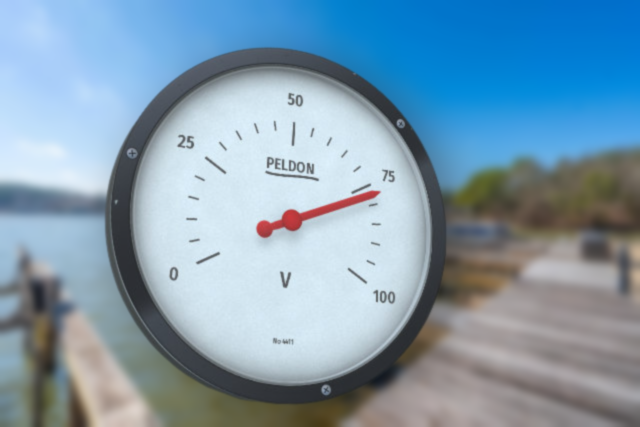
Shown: value=77.5 unit=V
